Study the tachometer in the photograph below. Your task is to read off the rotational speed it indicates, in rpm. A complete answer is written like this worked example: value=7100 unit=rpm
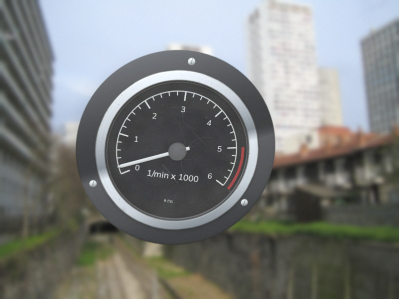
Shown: value=200 unit=rpm
